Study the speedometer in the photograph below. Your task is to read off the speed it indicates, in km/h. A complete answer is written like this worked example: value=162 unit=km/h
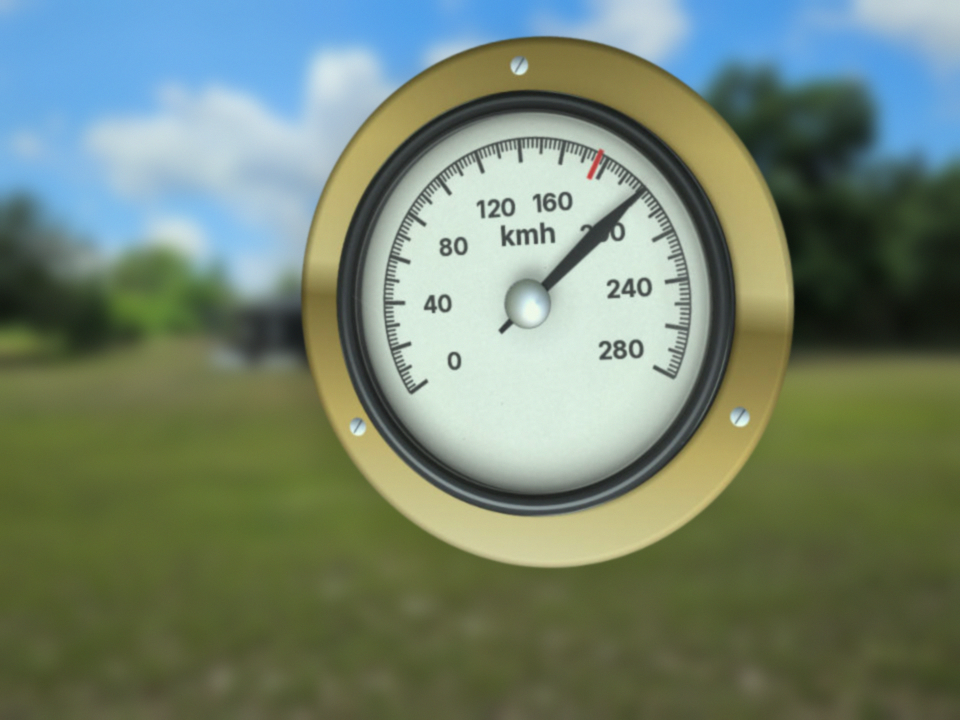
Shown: value=200 unit=km/h
